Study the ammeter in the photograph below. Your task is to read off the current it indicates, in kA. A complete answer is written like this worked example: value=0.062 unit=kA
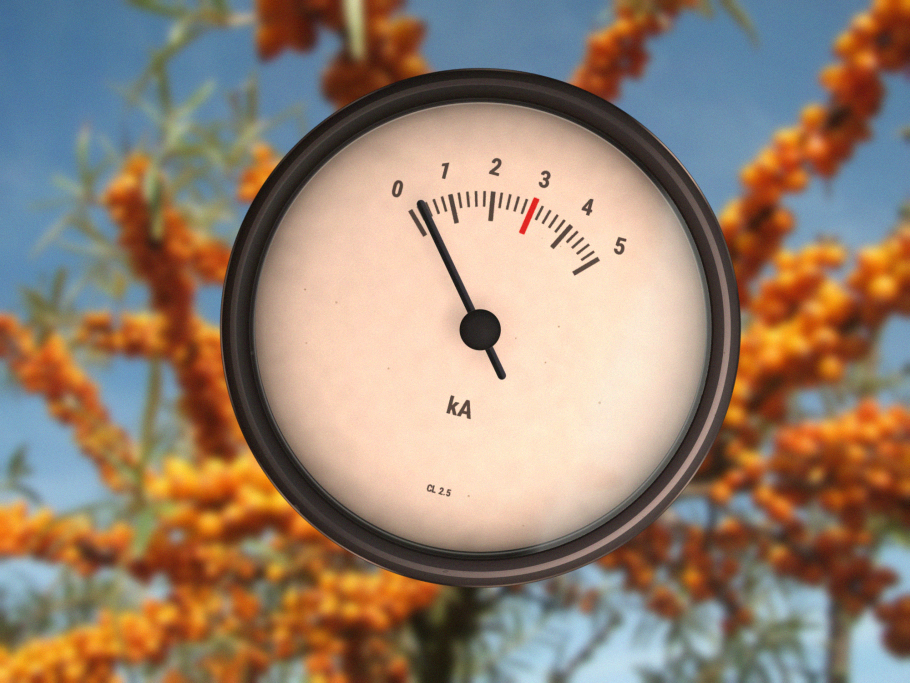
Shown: value=0.3 unit=kA
